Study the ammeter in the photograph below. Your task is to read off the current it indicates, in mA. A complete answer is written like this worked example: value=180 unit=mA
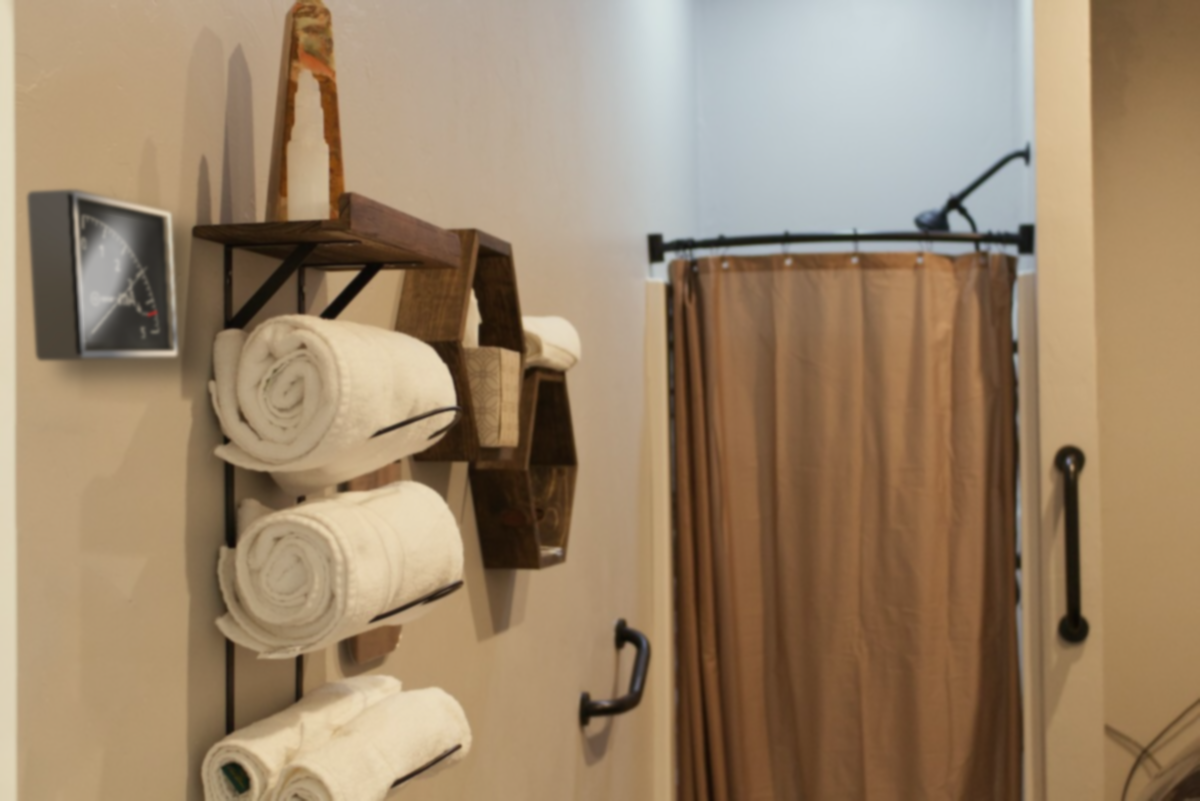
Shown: value=3 unit=mA
